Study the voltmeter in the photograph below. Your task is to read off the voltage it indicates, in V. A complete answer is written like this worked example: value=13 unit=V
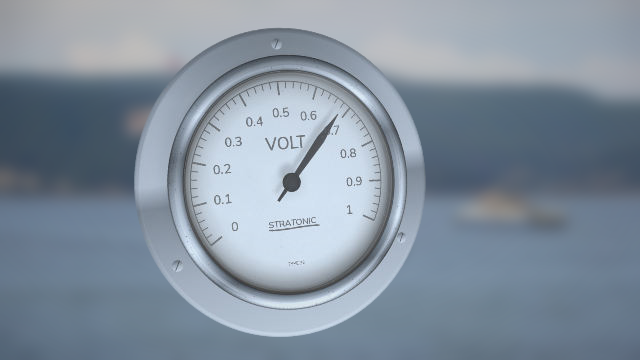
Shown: value=0.68 unit=V
